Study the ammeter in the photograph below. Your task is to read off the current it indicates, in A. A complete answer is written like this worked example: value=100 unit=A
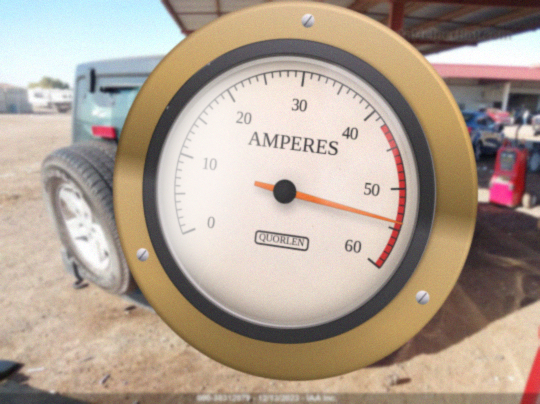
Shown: value=54 unit=A
